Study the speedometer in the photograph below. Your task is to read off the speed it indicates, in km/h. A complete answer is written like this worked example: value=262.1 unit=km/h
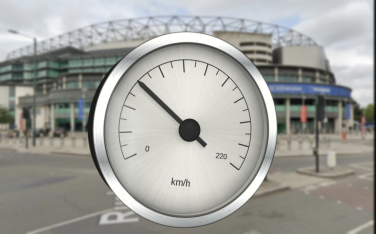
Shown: value=60 unit=km/h
